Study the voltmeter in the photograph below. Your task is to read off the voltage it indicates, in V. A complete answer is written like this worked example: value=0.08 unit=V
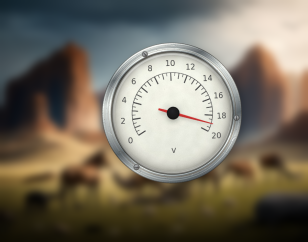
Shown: value=19 unit=V
